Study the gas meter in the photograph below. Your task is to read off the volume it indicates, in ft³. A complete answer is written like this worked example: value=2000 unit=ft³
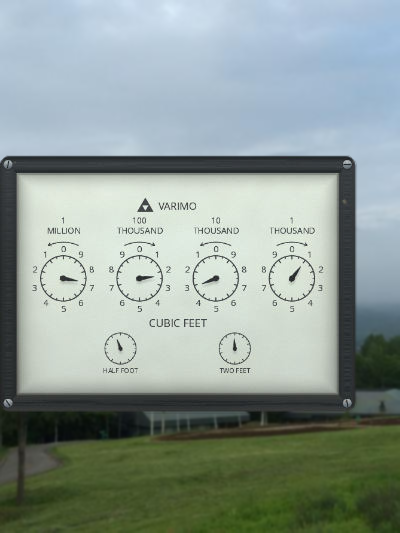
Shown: value=723100 unit=ft³
